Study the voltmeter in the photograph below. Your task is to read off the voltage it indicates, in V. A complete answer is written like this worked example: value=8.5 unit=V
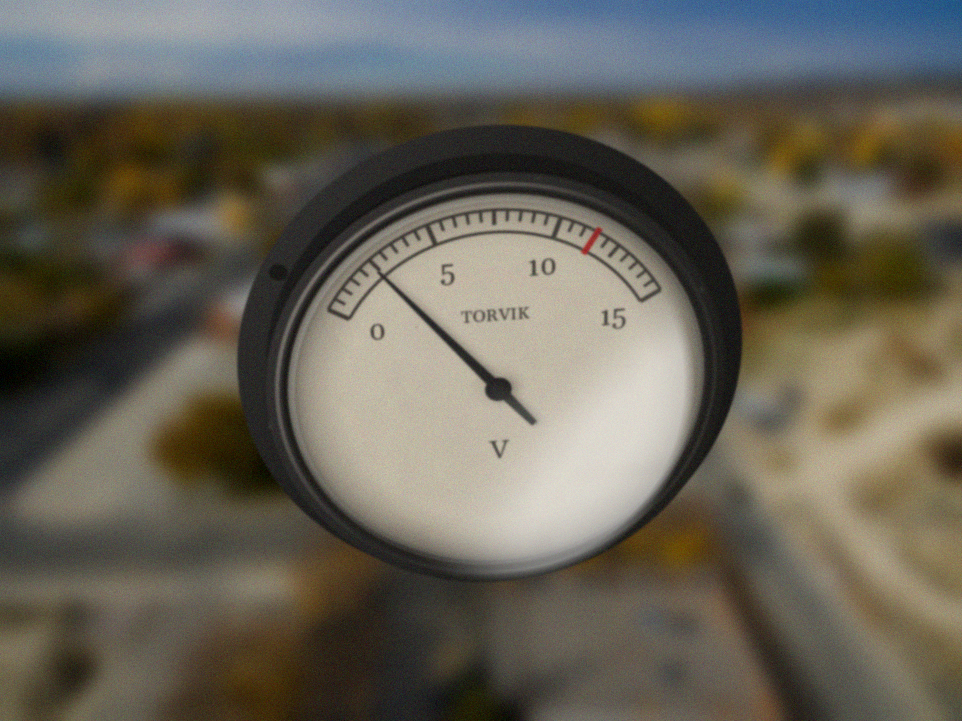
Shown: value=2.5 unit=V
